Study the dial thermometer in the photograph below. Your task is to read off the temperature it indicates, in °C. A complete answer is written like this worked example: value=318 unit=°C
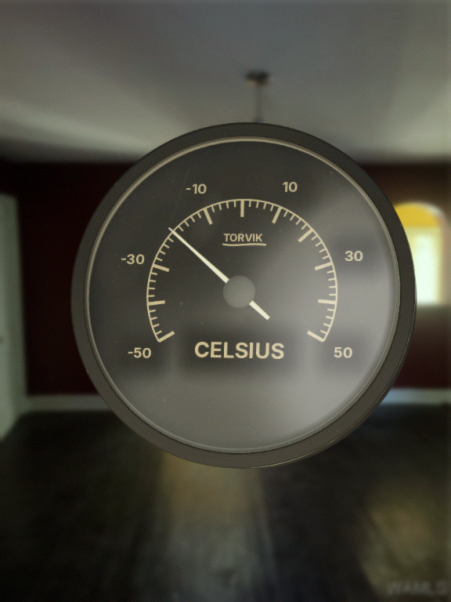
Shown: value=-20 unit=°C
